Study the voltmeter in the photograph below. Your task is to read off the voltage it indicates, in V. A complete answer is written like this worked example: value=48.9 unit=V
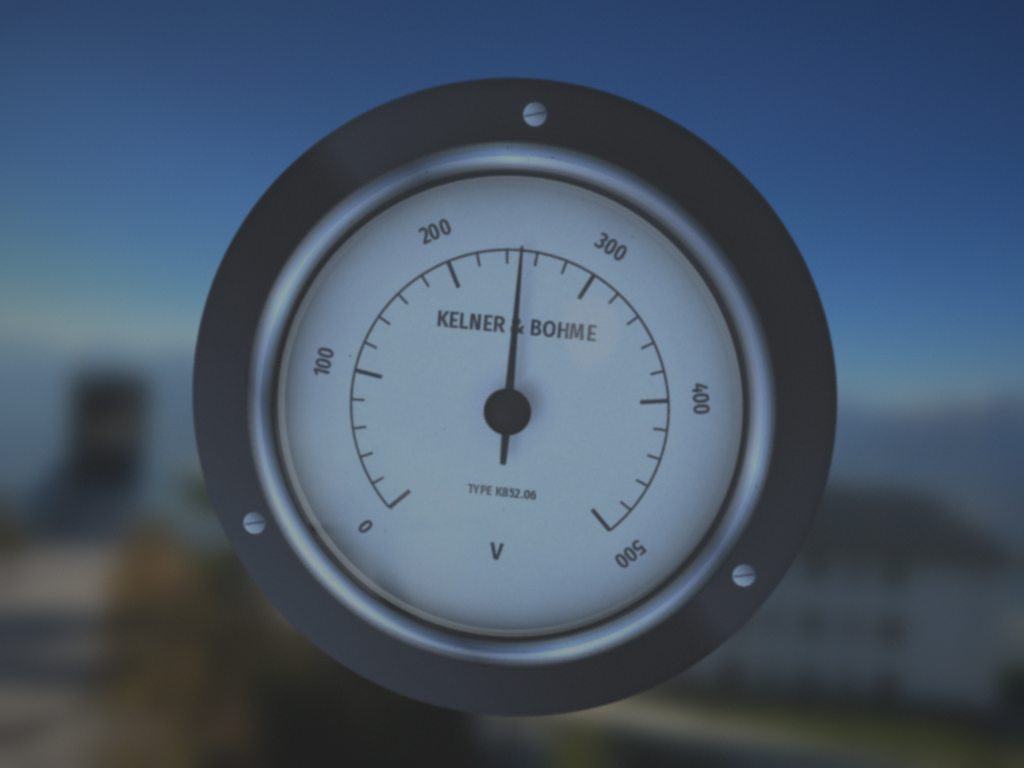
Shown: value=250 unit=V
